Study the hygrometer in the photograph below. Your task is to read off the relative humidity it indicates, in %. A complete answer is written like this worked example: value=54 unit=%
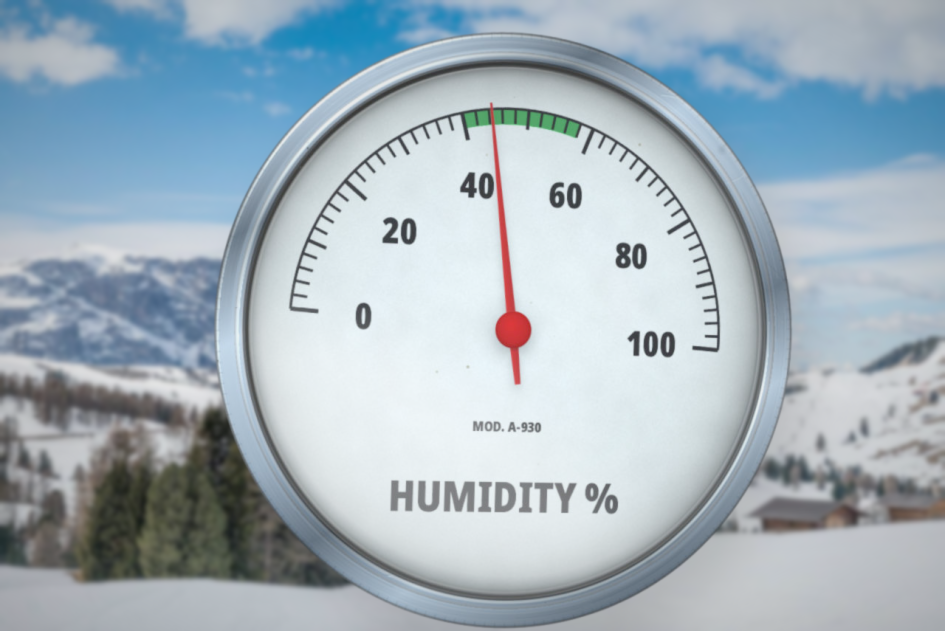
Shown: value=44 unit=%
